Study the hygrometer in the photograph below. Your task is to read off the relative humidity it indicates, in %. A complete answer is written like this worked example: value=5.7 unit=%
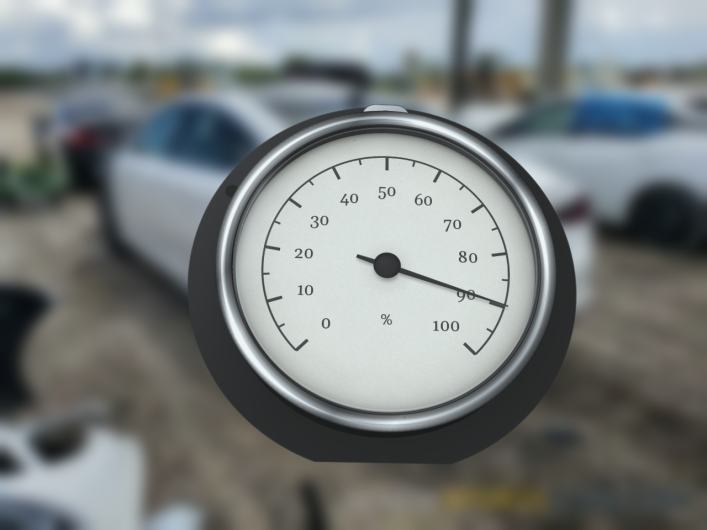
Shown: value=90 unit=%
